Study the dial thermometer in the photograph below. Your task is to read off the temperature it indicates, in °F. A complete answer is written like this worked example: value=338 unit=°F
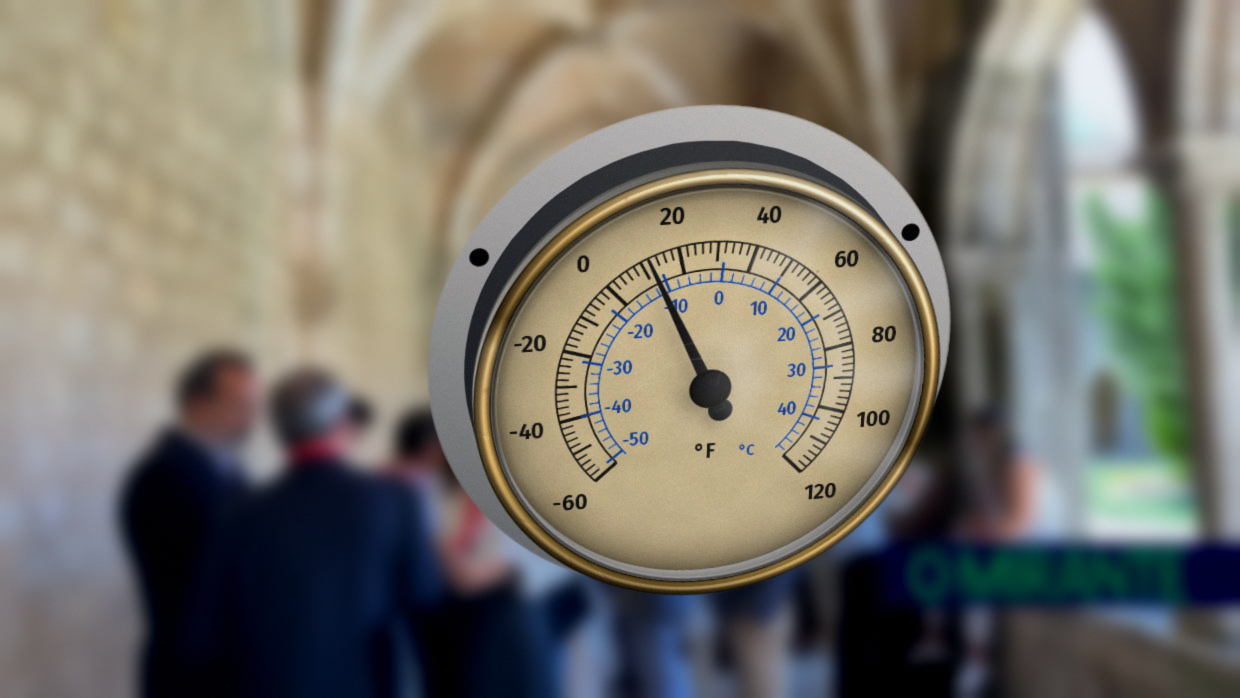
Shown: value=12 unit=°F
